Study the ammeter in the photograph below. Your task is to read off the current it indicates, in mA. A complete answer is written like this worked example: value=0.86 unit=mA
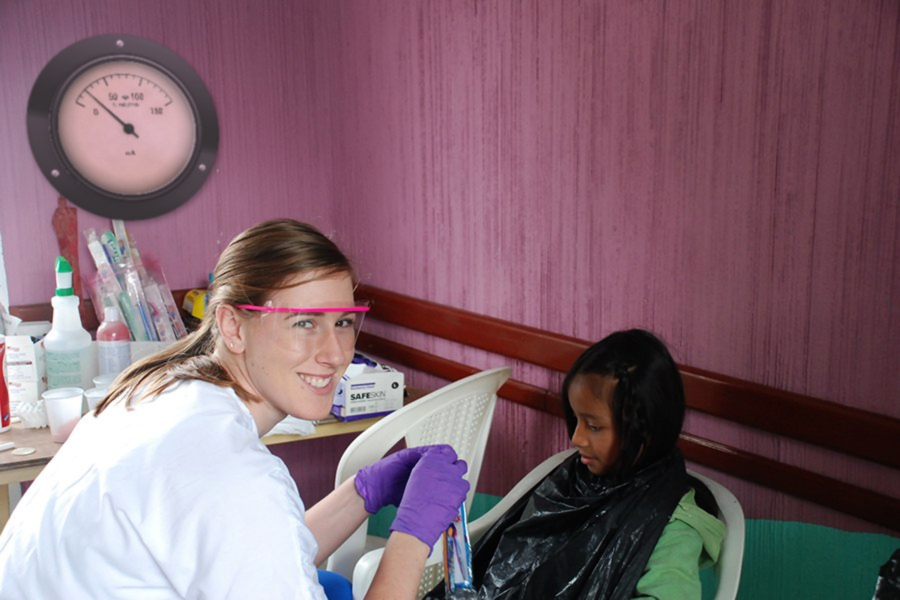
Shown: value=20 unit=mA
